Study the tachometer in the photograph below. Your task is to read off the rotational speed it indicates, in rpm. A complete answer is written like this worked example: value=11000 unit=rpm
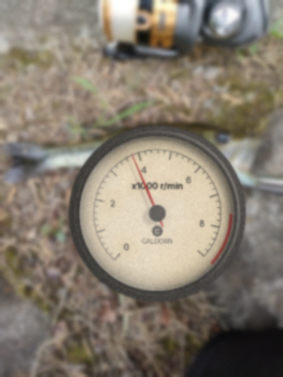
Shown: value=3800 unit=rpm
